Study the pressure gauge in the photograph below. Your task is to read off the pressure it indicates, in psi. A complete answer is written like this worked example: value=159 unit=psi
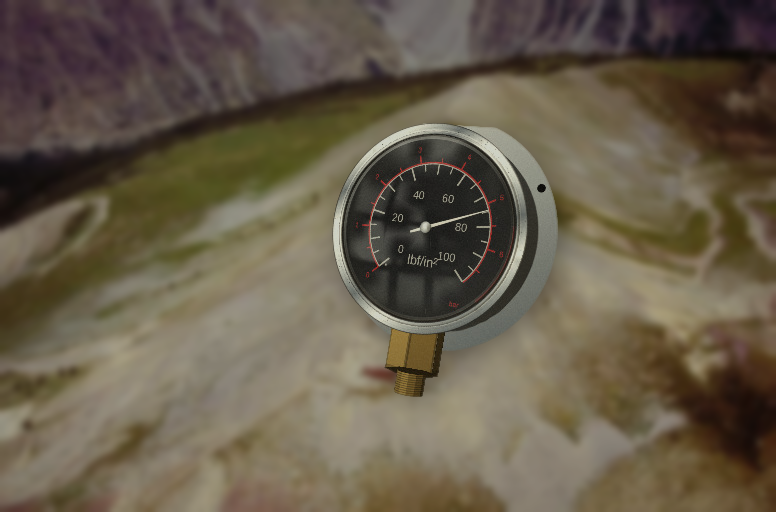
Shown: value=75 unit=psi
